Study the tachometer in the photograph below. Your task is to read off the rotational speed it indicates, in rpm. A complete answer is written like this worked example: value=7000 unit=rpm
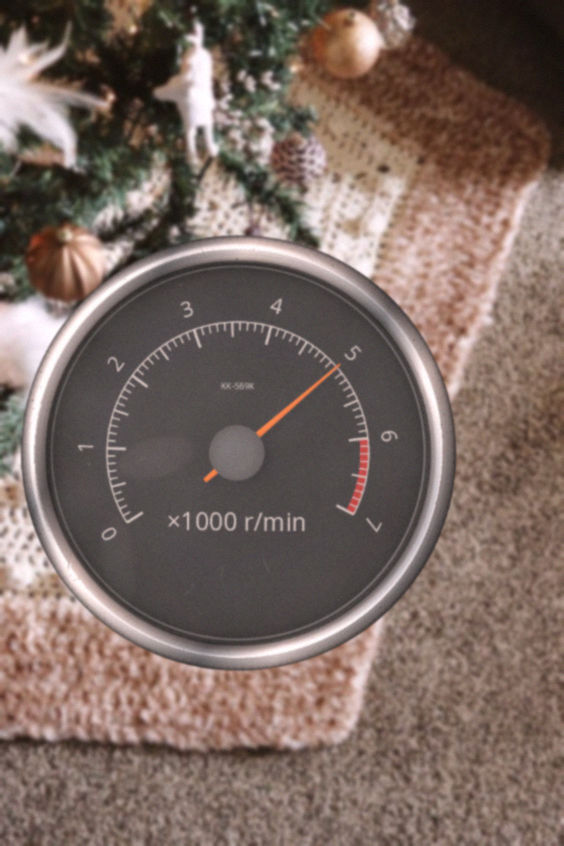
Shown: value=5000 unit=rpm
